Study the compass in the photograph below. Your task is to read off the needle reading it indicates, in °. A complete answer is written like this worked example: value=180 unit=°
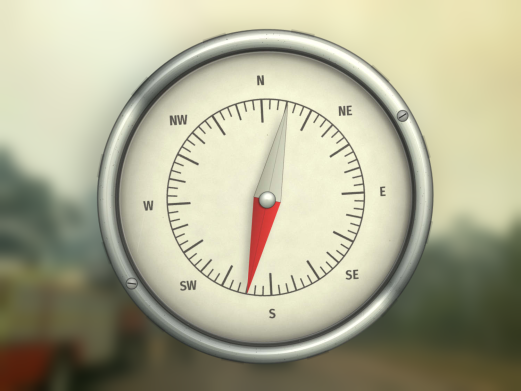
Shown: value=195 unit=°
